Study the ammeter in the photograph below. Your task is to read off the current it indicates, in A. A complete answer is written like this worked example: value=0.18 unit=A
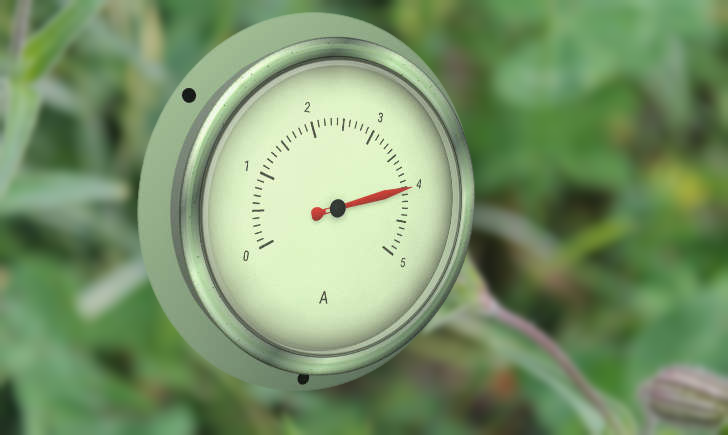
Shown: value=4 unit=A
